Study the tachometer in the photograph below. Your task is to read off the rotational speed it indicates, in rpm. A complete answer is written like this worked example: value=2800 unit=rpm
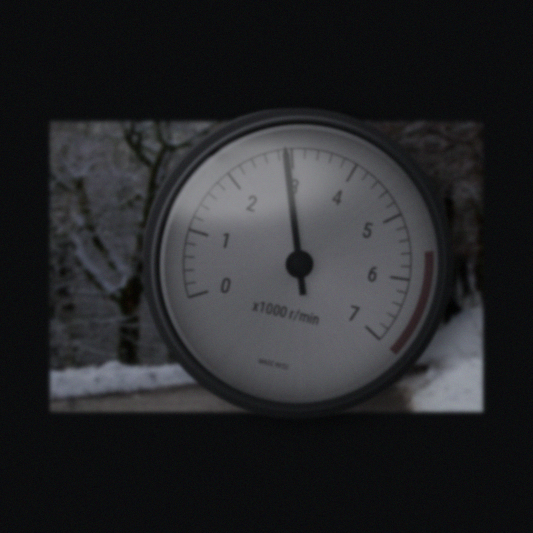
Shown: value=2900 unit=rpm
